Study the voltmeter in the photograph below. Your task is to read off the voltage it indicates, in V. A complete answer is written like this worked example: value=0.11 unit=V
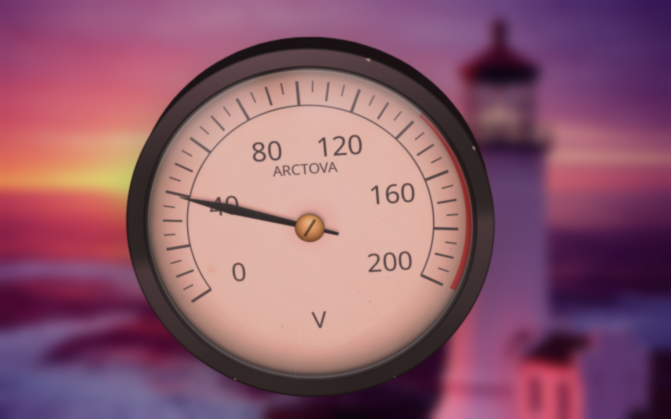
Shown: value=40 unit=V
